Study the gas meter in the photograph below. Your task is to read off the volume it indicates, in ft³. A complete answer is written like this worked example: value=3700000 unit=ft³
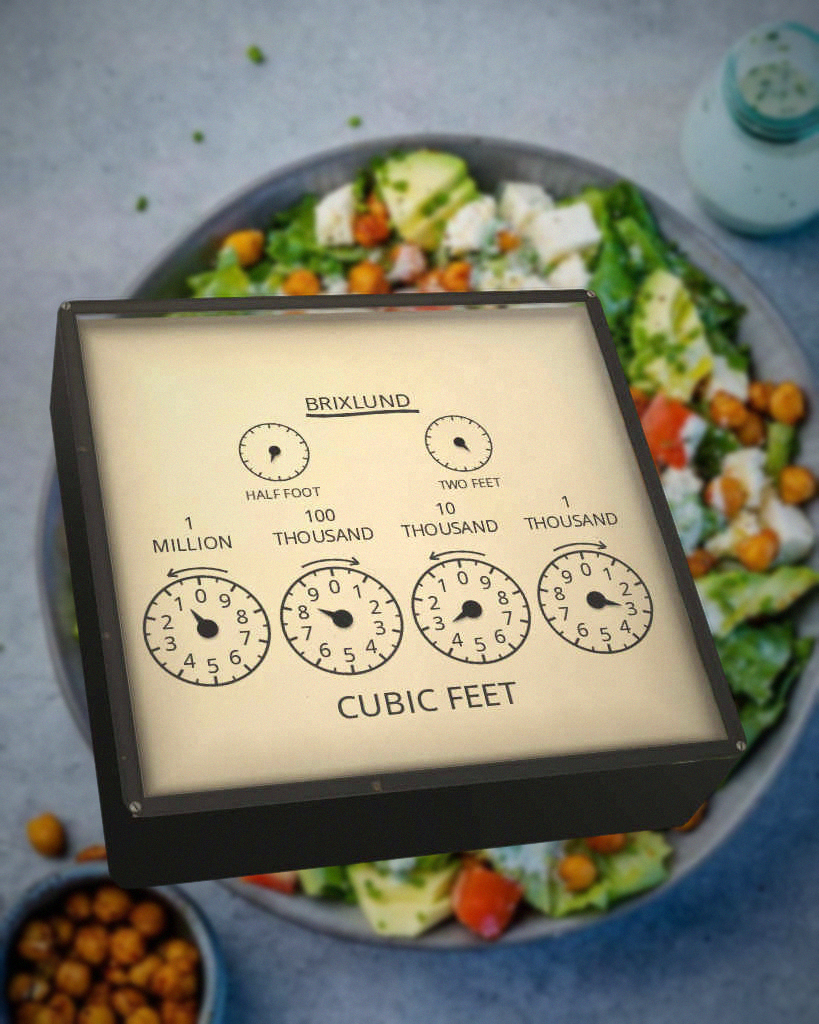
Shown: value=83300 unit=ft³
